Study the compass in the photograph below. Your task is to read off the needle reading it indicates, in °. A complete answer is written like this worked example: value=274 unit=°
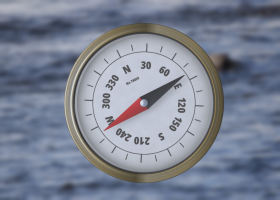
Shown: value=262.5 unit=°
